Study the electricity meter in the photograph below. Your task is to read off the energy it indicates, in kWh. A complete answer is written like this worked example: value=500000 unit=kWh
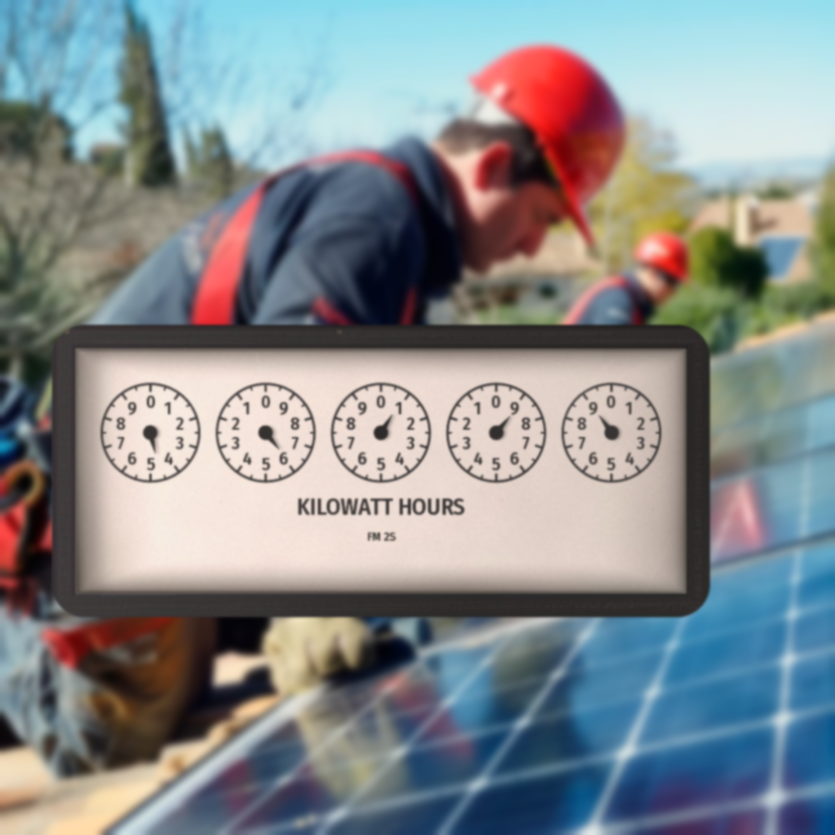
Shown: value=46089 unit=kWh
